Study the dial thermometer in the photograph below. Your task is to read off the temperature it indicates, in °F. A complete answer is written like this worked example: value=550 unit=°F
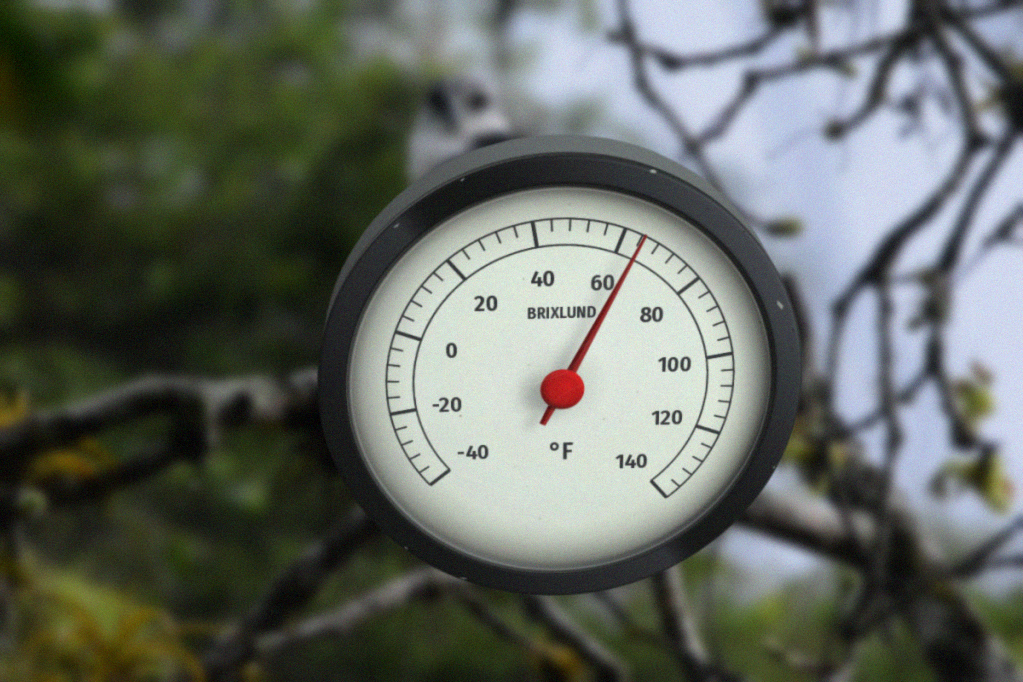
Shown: value=64 unit=°F
